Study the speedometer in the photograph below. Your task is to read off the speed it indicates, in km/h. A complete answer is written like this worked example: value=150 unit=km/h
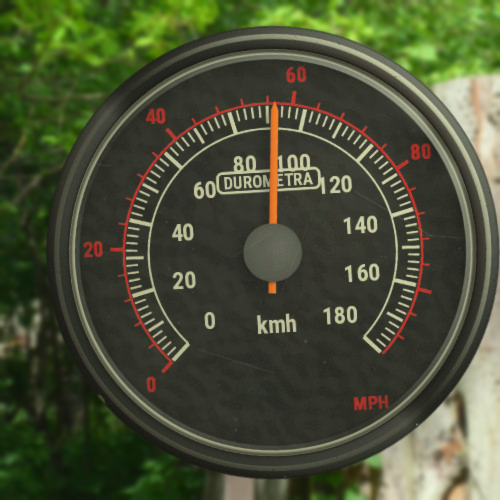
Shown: value=92 unit=km/h
